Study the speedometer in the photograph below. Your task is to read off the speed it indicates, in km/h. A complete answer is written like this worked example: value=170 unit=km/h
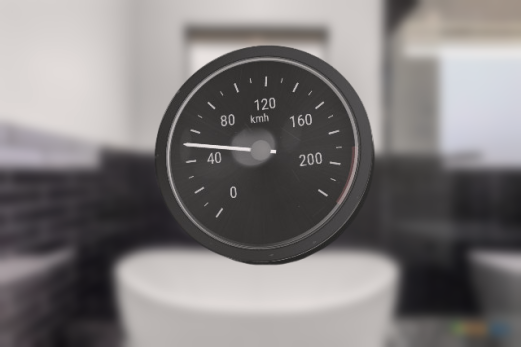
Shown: value=50 unit=km/h
